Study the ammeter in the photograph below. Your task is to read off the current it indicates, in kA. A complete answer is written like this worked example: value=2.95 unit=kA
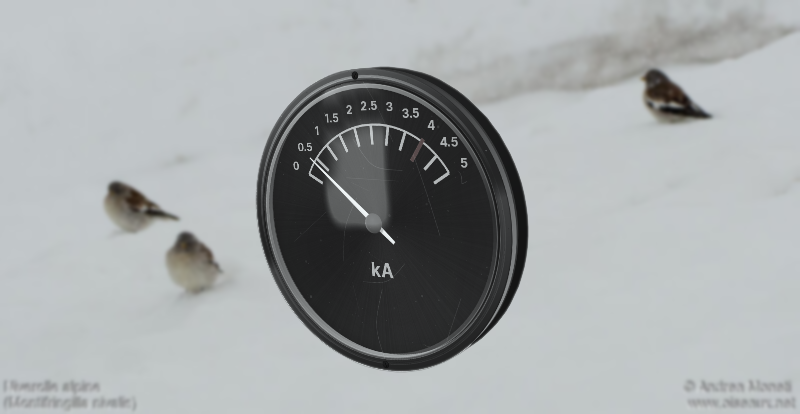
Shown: value=0.5 unit=kA
